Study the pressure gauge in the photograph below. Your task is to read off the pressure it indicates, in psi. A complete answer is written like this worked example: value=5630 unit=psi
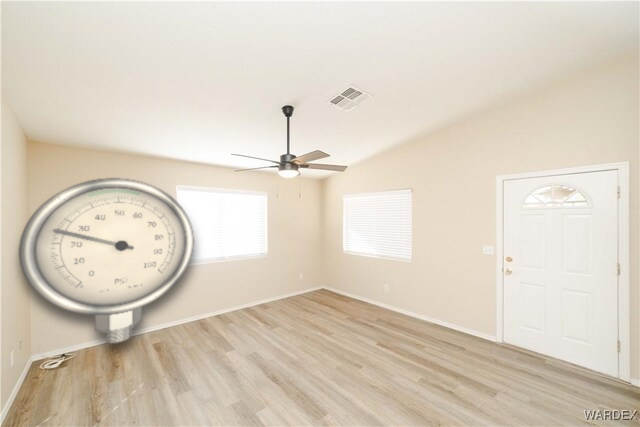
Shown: value=25 unit=psi
